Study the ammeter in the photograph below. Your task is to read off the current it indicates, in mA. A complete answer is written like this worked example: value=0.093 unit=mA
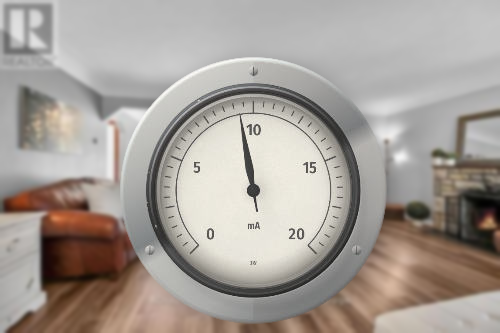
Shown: value=9.25 unit=mA
